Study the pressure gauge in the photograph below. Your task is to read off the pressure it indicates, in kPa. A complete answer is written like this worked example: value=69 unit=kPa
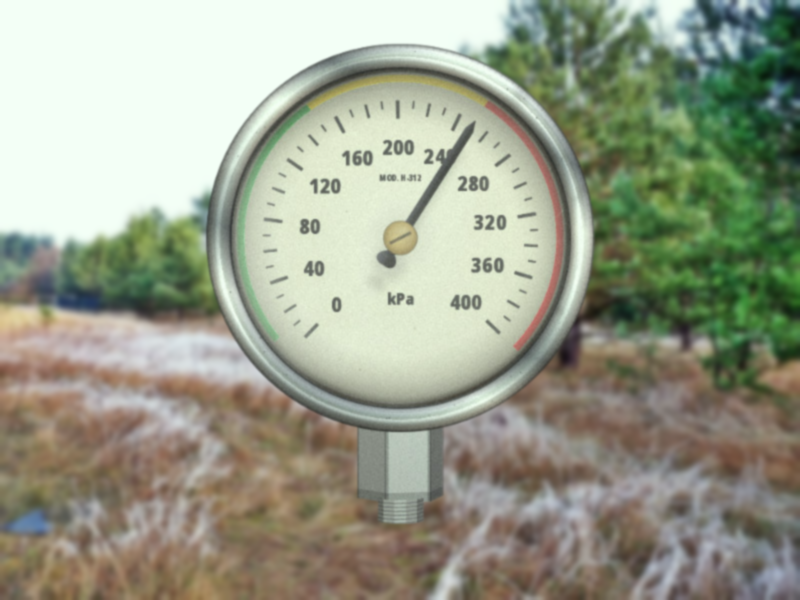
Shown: value=250 unit=kPa
